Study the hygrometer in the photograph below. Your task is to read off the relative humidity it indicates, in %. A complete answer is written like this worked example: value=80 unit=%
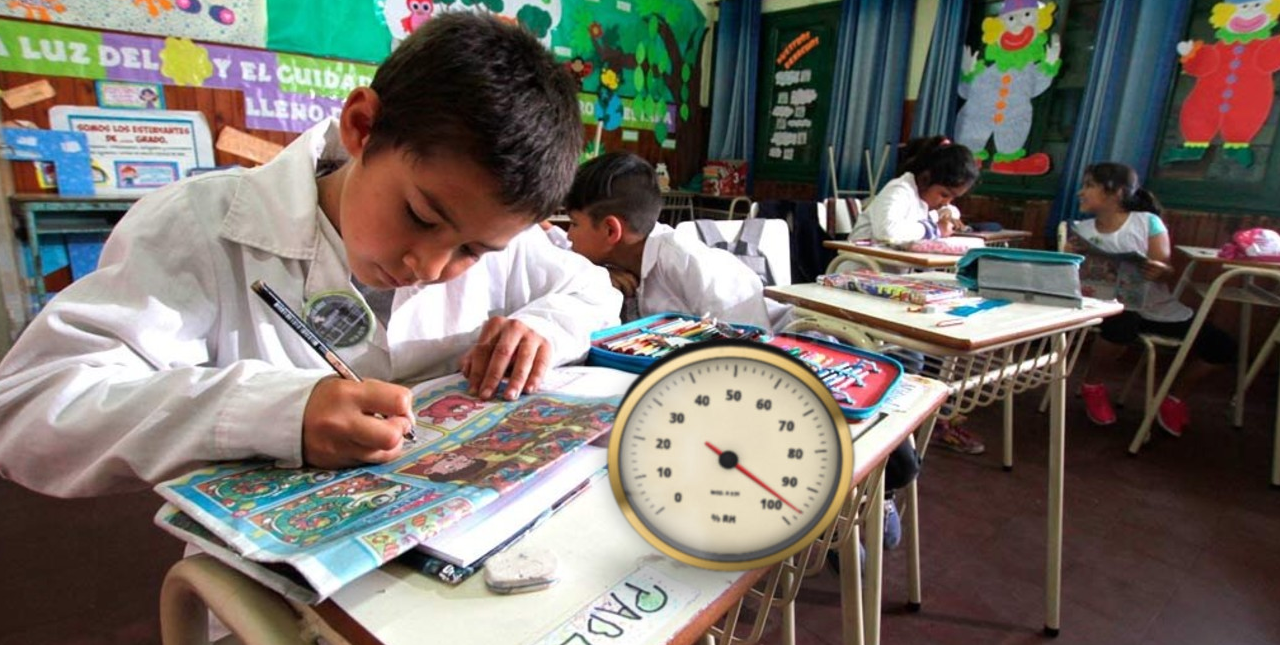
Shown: value=96 unit=%
